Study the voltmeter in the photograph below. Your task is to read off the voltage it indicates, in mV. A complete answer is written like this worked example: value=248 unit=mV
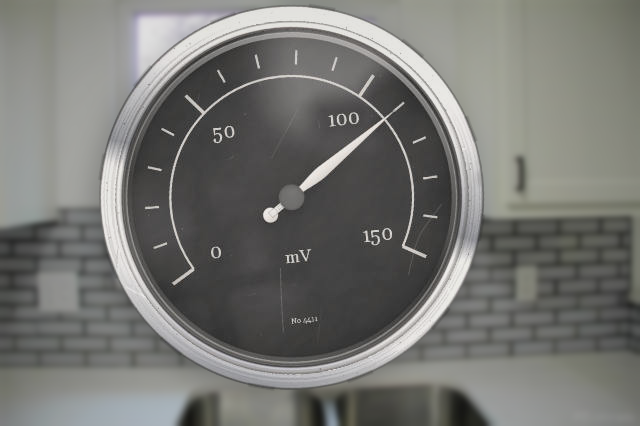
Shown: value=110 unit=mV
